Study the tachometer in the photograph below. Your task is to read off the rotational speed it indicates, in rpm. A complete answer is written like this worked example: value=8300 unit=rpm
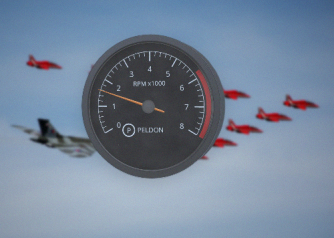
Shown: value=1600 unit=rpm
